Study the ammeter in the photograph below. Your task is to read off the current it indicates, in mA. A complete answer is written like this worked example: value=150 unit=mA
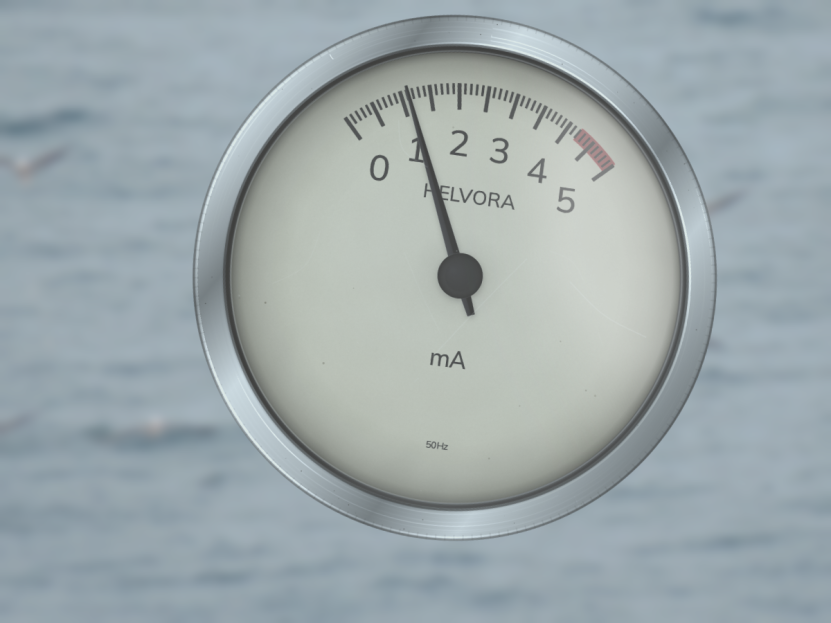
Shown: value=1.1 unit=mA
